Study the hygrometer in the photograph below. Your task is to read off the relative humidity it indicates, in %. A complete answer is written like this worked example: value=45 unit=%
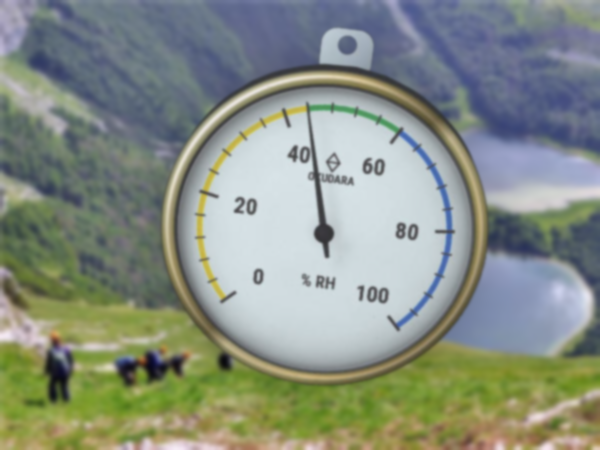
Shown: value=44 unit=%
